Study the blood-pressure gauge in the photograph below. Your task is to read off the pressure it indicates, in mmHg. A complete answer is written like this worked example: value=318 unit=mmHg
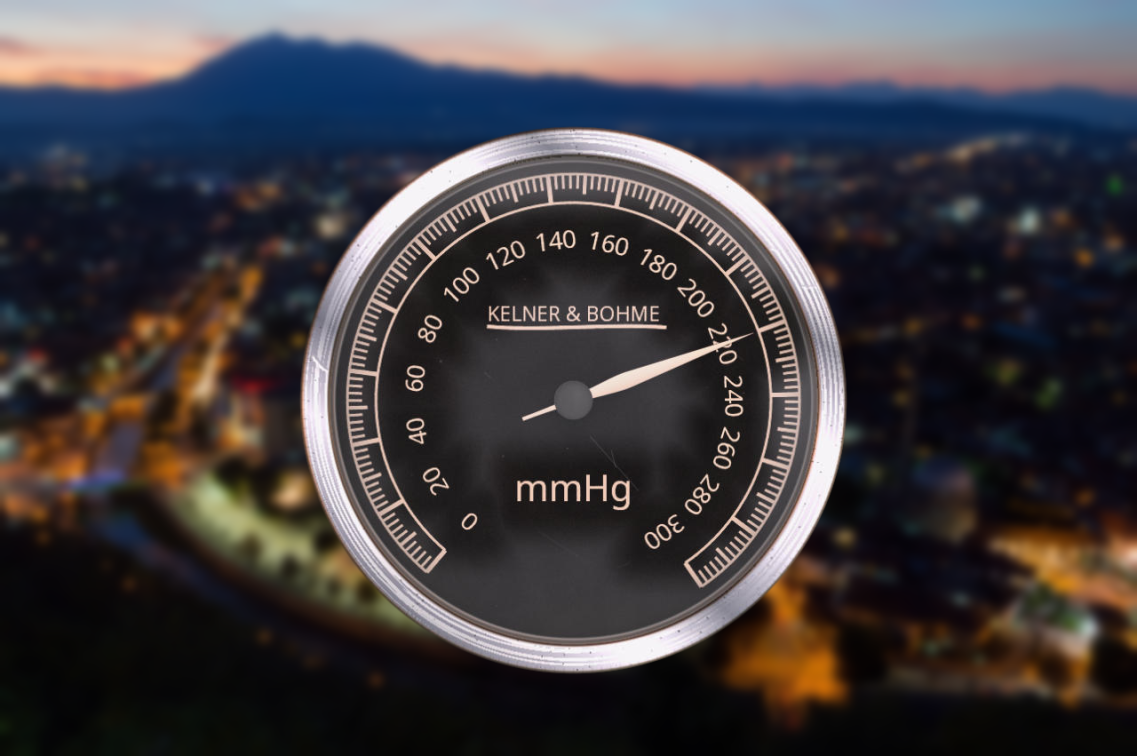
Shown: value=220 unit=mmHg
